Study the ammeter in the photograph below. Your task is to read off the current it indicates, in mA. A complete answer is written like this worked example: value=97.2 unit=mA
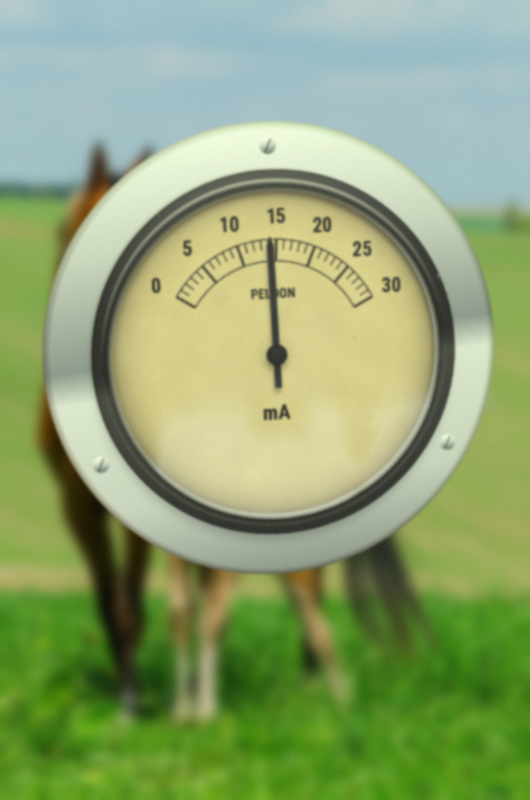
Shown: value=14 unit=mA
